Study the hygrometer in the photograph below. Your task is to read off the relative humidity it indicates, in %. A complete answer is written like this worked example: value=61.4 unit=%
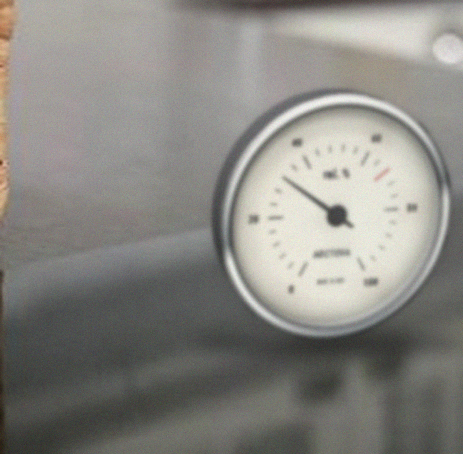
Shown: value=32 unit=%
